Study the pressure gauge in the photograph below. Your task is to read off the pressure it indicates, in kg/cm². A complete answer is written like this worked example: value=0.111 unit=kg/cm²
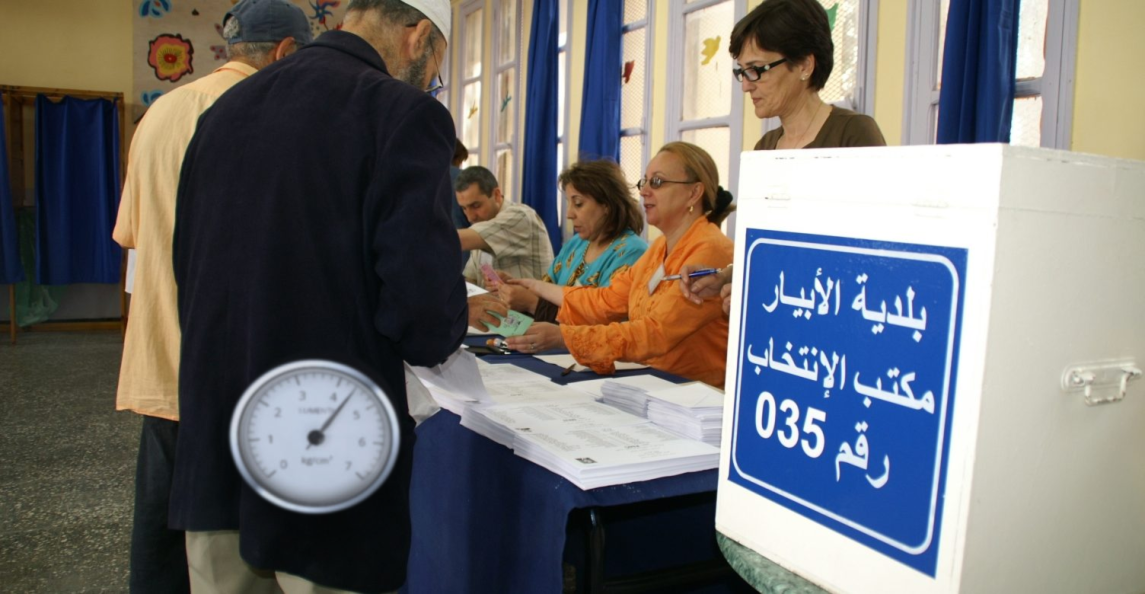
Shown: value=4.4 unit=kg/cm²
